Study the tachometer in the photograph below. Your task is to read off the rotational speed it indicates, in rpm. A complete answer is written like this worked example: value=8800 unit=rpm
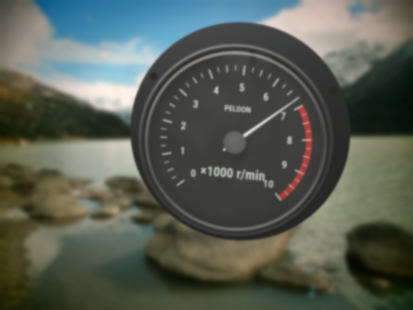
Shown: value=6750 unit=rpm
